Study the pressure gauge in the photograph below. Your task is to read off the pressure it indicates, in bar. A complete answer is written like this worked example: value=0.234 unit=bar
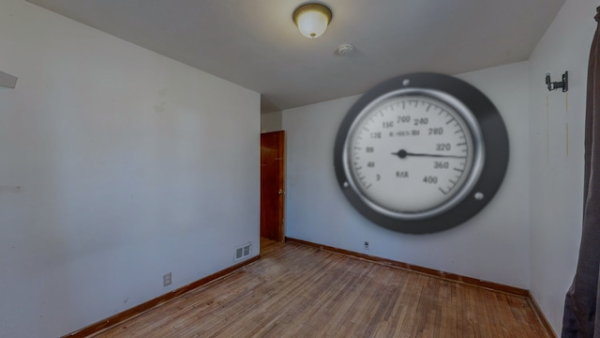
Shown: value=340 unit=bar
